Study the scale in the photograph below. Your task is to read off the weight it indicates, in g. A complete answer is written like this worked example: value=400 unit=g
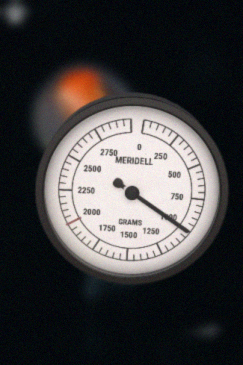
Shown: value=1000 unit=g
